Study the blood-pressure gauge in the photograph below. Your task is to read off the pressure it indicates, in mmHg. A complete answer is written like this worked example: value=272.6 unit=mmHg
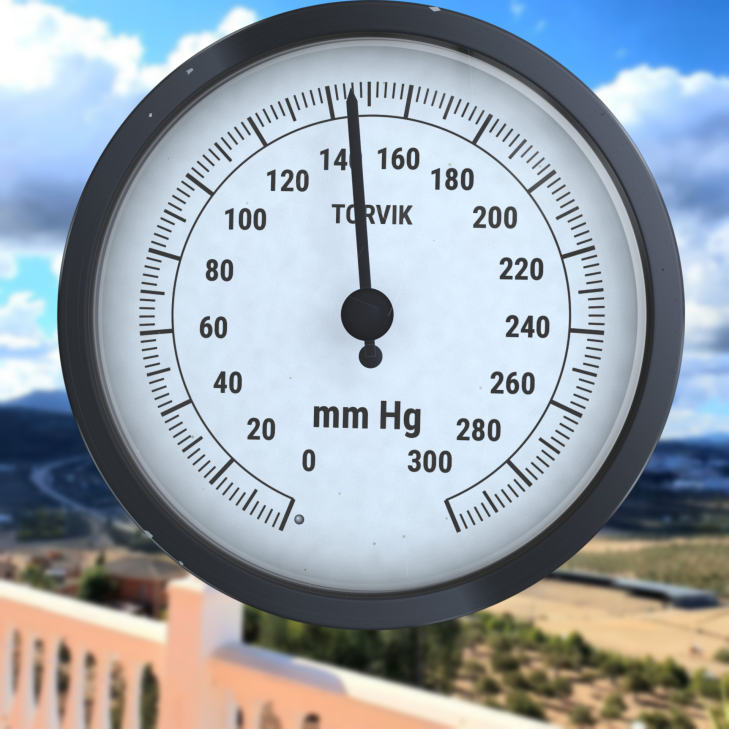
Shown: value=146 unit=mmHg
